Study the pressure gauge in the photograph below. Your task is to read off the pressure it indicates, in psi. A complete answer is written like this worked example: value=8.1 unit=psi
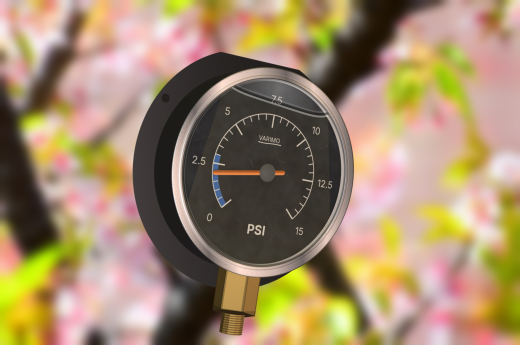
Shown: value=2 unit=psi
